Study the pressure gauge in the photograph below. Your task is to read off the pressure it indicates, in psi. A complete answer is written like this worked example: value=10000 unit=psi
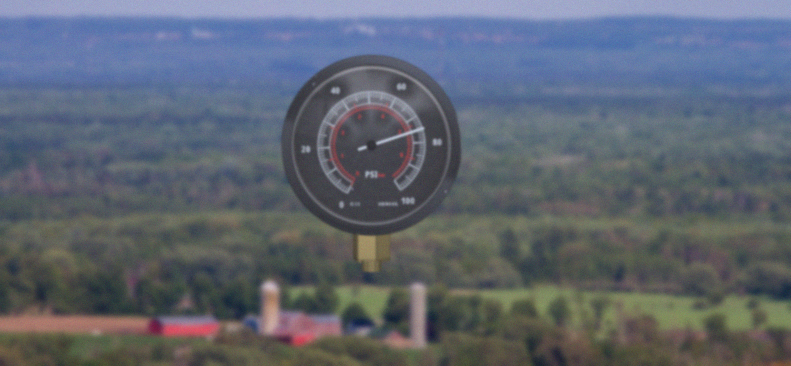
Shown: value=75 unit=psi
